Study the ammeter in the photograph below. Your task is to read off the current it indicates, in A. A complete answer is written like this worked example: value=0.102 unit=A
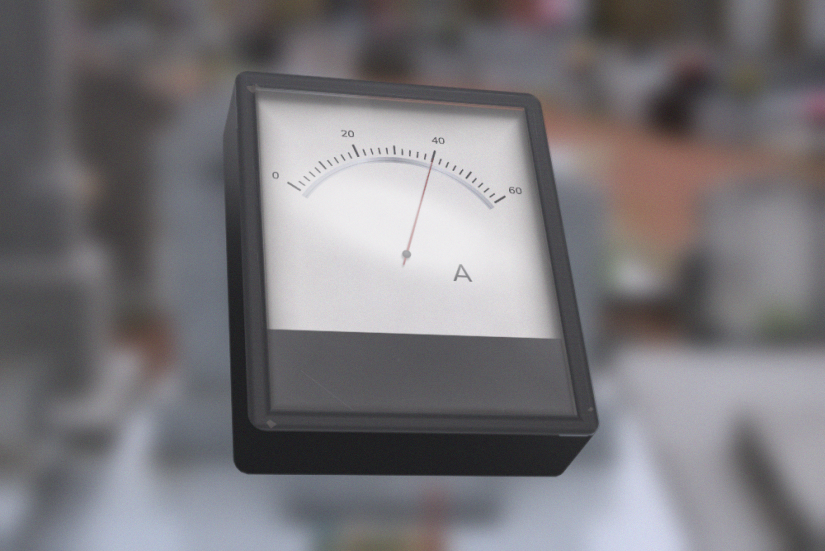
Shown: value=40 unit=A
